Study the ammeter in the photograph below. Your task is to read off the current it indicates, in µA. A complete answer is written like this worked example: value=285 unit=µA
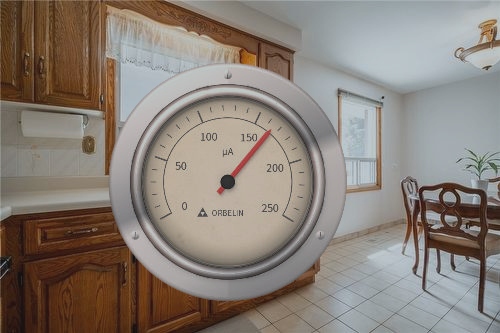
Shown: value=165 unit=µA
